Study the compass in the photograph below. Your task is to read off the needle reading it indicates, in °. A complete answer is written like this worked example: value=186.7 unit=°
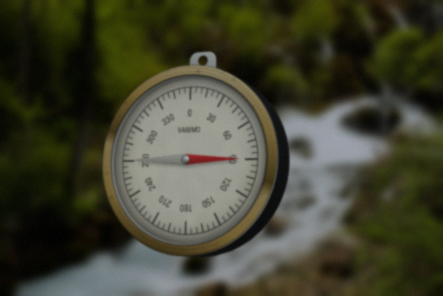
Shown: value=90 unit=°
